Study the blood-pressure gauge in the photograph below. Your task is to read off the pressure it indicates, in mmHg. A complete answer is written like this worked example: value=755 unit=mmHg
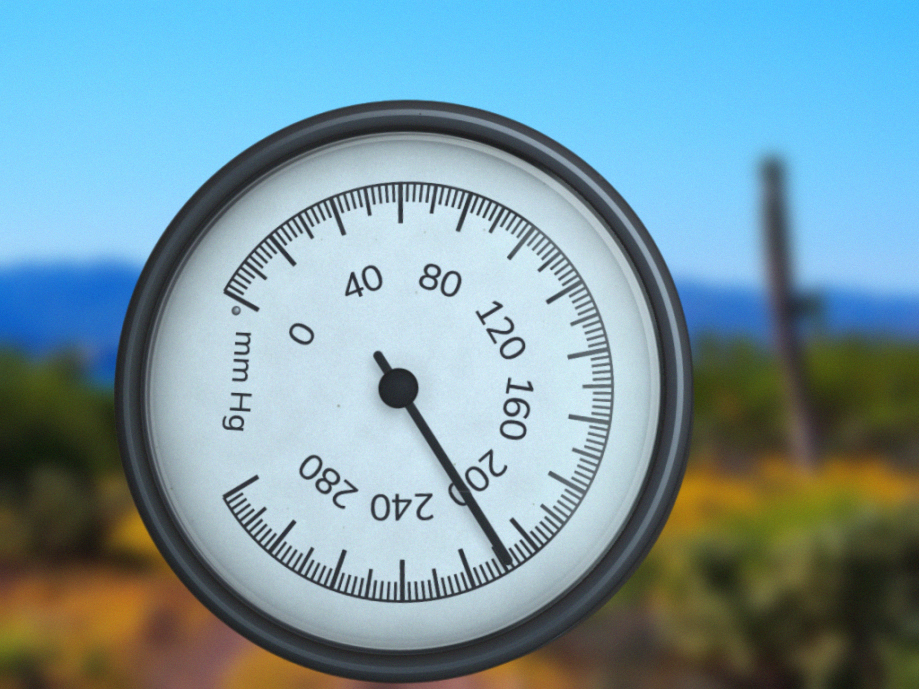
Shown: value=208 unit=mmHg
